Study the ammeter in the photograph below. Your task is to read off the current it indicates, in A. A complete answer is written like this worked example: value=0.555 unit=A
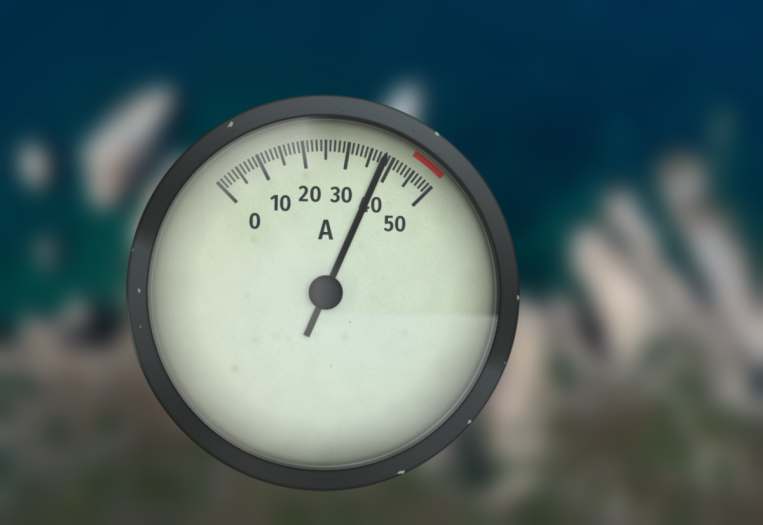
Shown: value=38 unit=A
